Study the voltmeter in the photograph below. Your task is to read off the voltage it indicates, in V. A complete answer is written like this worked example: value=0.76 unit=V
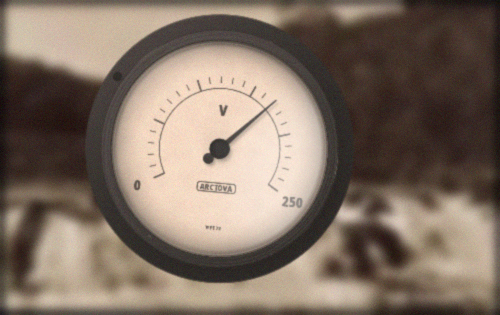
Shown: value=170 unit=V
